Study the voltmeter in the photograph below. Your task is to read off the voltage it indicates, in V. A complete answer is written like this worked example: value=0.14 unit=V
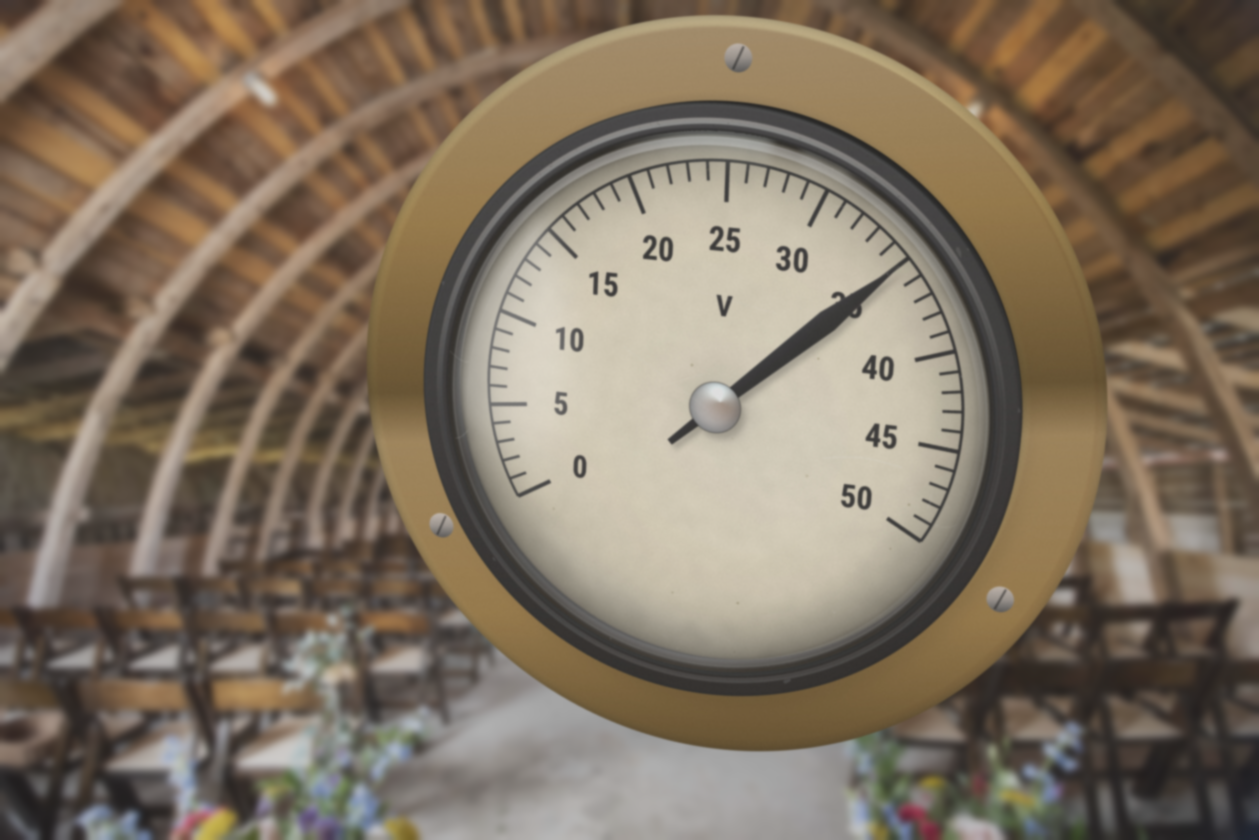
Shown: value=35 unit=V
